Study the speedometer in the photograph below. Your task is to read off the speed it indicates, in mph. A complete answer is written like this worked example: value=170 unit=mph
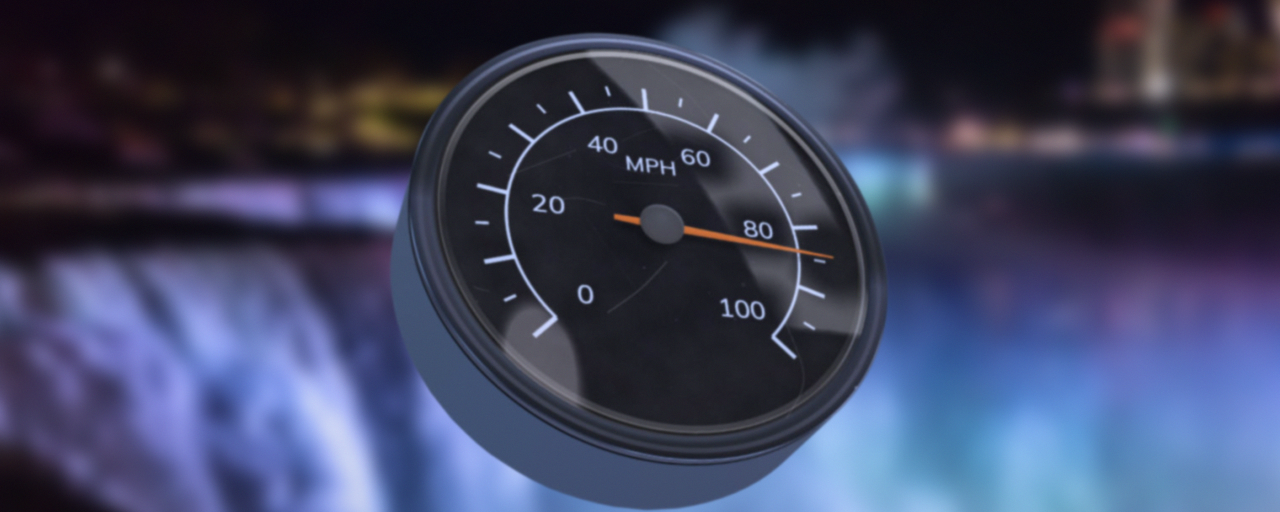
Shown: value=85 unit=mph
